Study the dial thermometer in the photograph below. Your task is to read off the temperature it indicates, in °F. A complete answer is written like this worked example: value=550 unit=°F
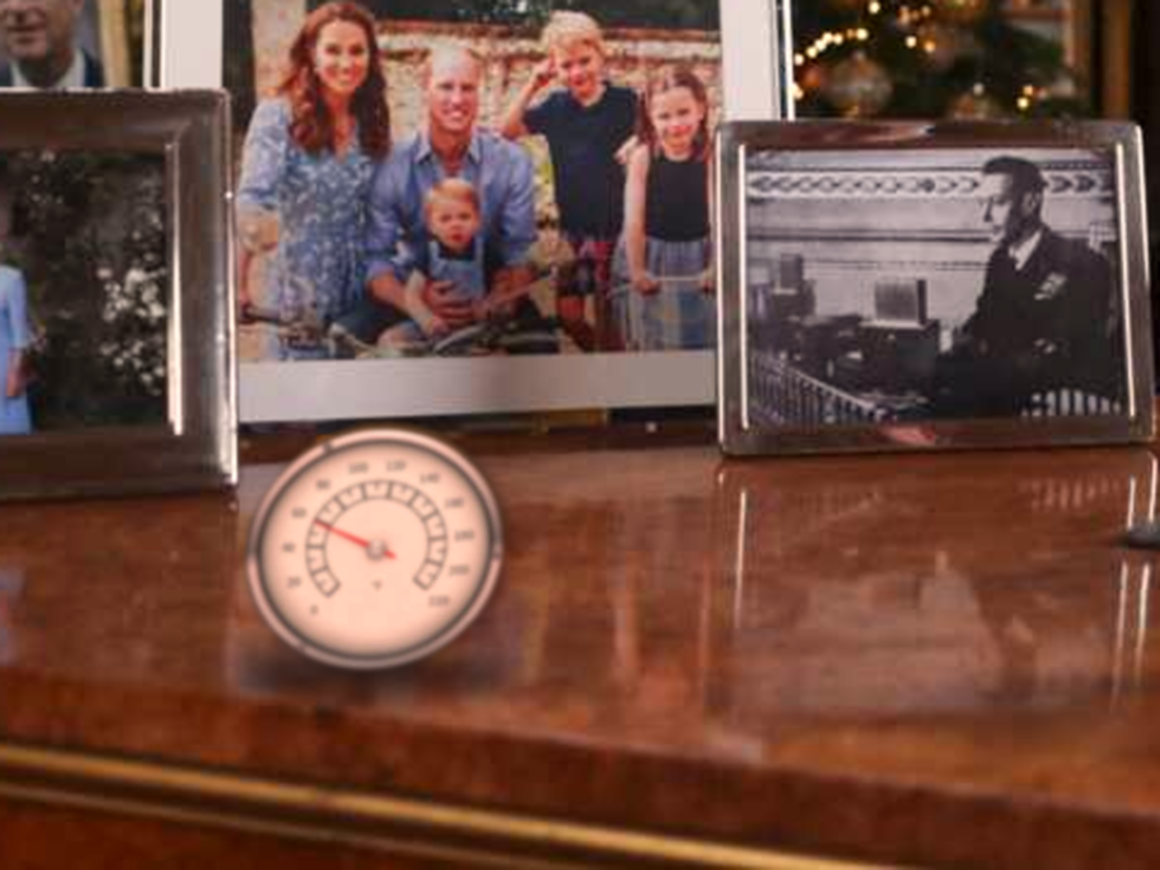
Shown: value=60 unit=°F
